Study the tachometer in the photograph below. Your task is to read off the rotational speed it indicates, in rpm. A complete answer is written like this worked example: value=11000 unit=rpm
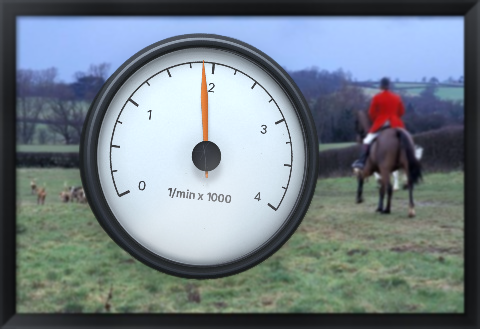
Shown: value=1875 unit=rpm
